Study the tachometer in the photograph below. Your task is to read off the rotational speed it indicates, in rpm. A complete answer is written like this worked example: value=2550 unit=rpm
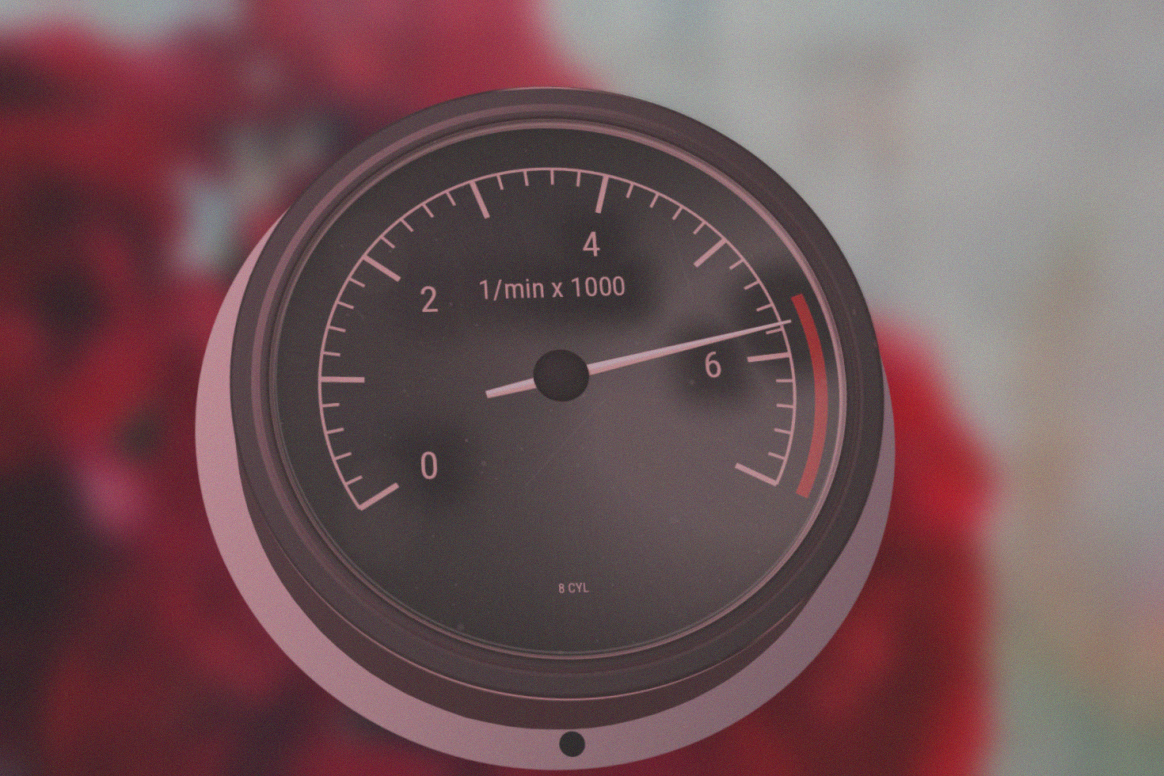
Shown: value=5800 unit=rpm
